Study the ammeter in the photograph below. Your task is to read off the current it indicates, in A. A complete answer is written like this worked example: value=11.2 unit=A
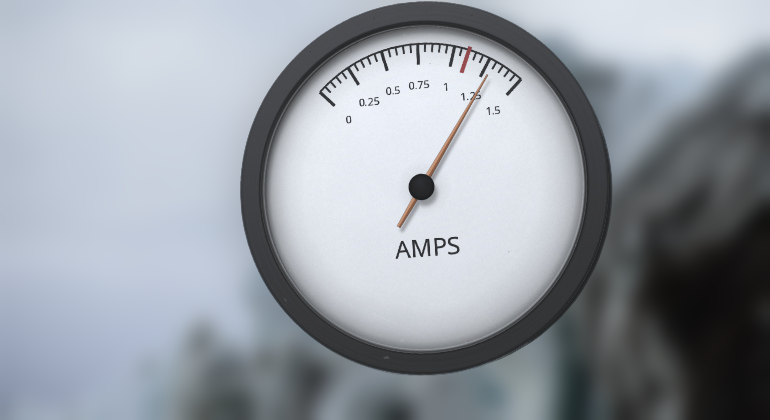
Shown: value=1.3 unit=A
